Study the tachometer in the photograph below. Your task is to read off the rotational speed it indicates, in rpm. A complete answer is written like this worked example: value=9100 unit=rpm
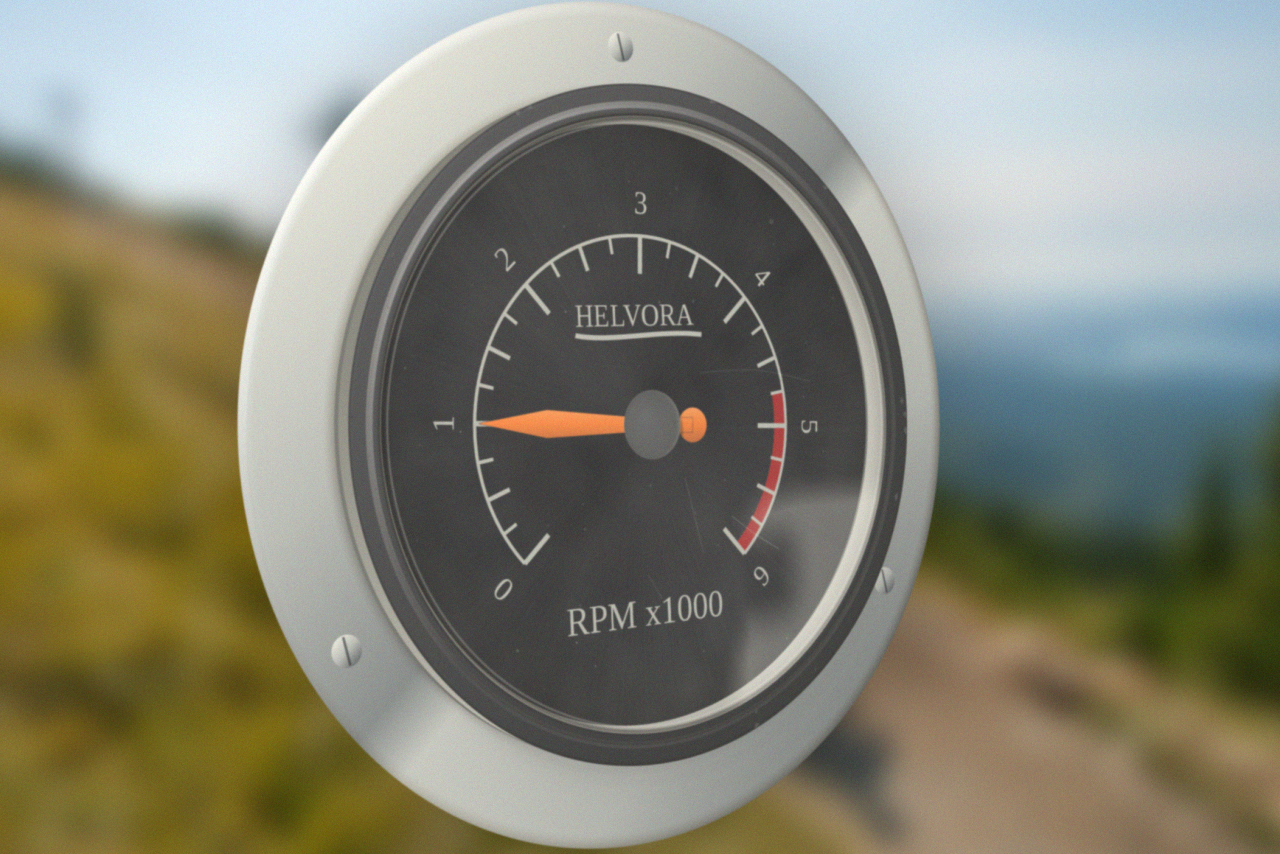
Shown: value=1000 unit=rpm
